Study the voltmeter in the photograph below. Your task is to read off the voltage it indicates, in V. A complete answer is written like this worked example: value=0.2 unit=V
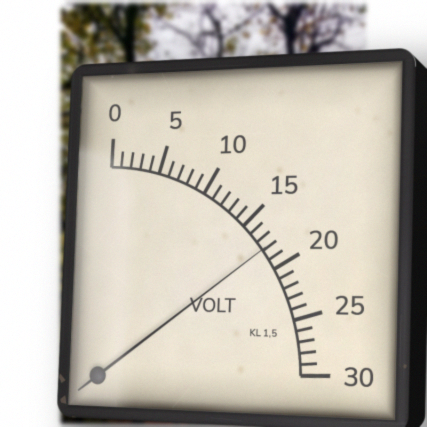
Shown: value=18 unit=V
